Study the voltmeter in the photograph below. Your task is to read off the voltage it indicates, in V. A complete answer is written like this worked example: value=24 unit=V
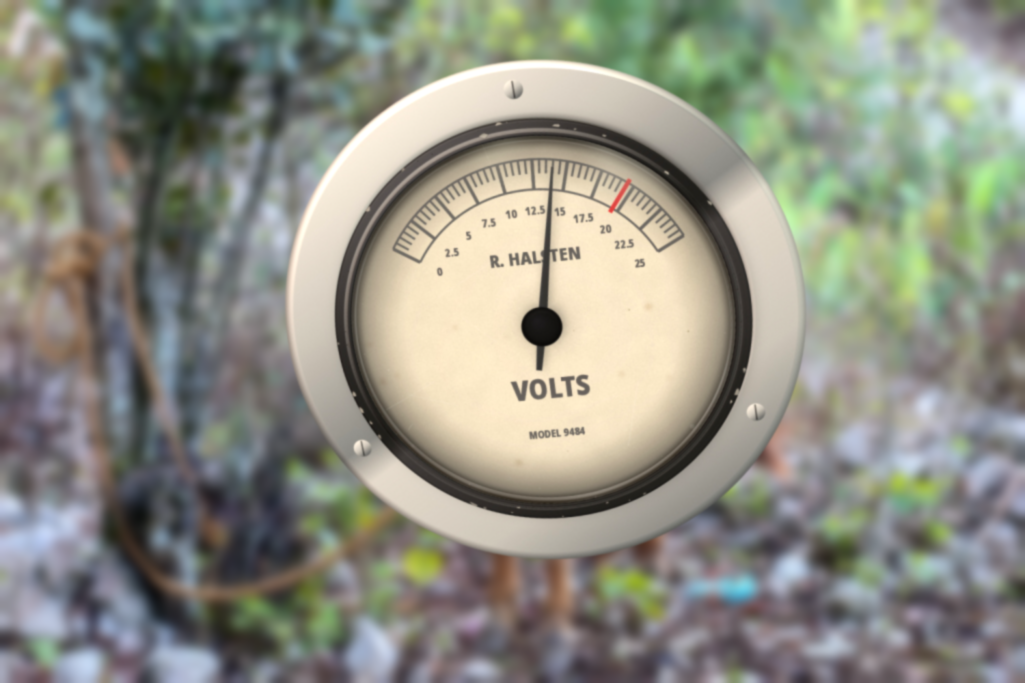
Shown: value=14 unit=V
